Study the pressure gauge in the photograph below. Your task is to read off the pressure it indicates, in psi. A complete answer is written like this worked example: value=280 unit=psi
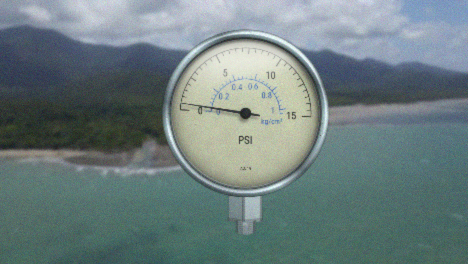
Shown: value=0.5 unit=psi
